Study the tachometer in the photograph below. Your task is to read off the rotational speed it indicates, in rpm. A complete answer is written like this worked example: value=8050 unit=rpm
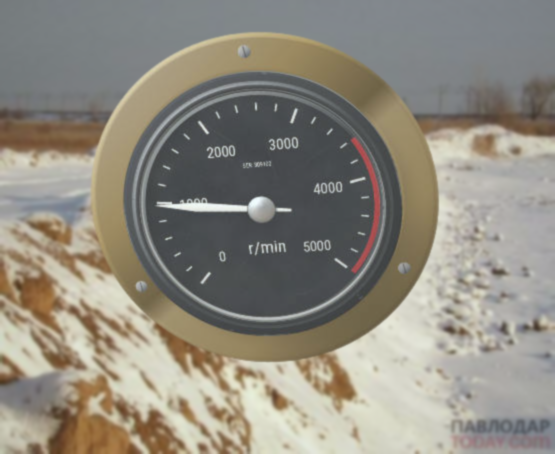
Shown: value=1000 unit=rpm
